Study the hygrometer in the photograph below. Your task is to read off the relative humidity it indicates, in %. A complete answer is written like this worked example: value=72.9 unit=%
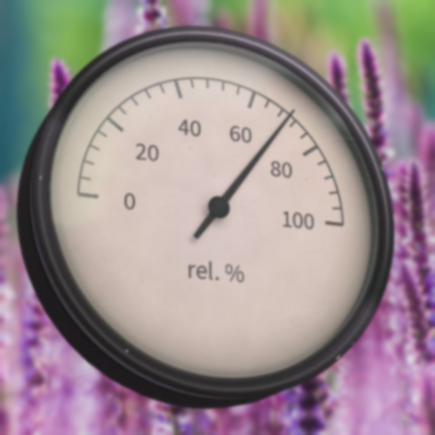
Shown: value=70 unit=%
